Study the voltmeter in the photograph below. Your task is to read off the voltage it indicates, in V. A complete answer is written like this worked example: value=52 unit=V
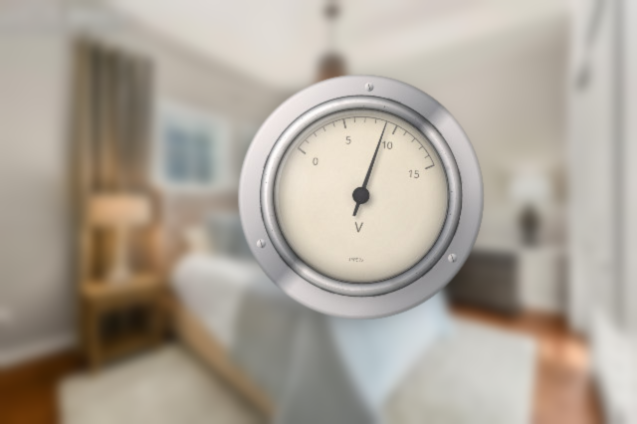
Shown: value=9 unit=V
